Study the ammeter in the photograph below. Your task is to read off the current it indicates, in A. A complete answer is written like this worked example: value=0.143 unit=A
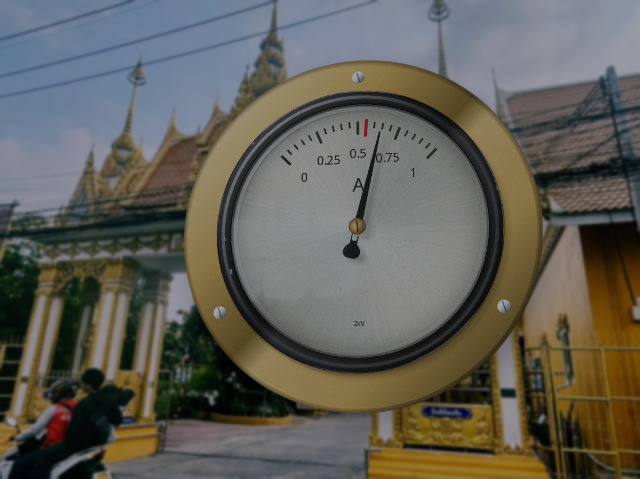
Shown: value=0.65 unit=A
